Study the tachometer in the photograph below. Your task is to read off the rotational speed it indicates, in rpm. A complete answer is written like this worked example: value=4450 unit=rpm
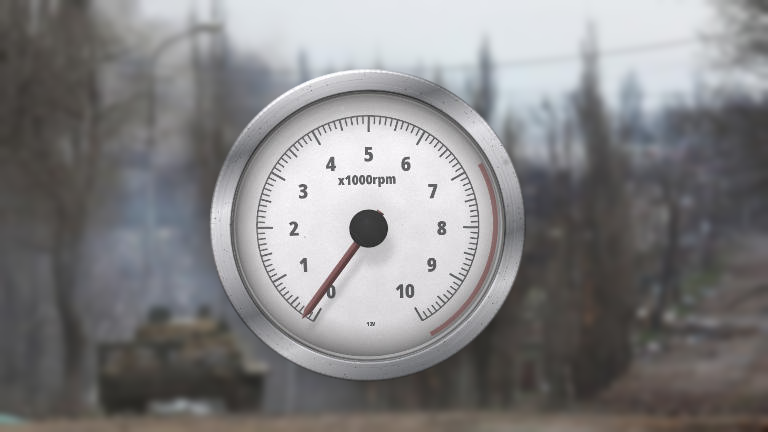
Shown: value=200 unit=rpm
